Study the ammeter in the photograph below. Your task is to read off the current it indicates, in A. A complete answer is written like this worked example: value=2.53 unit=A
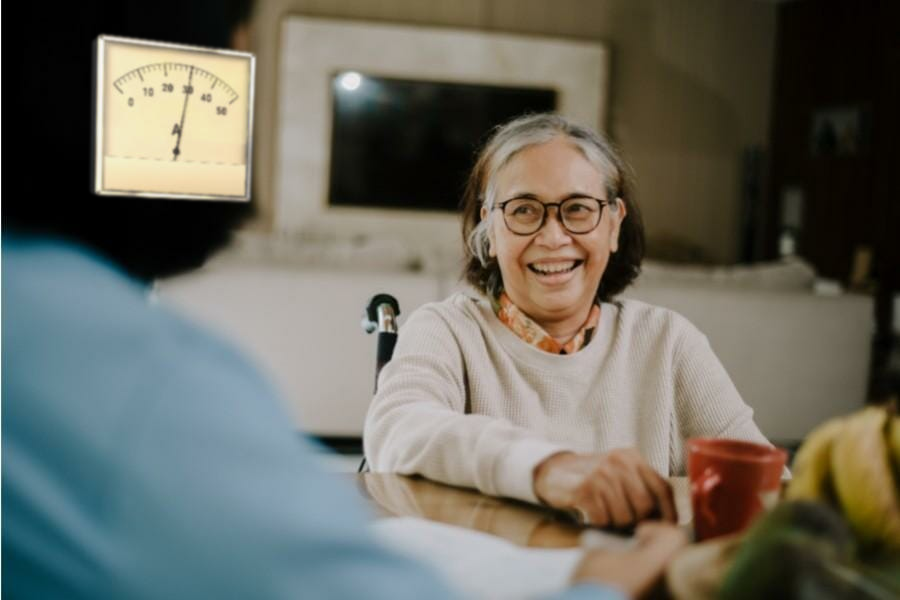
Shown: value=30 unit=A
